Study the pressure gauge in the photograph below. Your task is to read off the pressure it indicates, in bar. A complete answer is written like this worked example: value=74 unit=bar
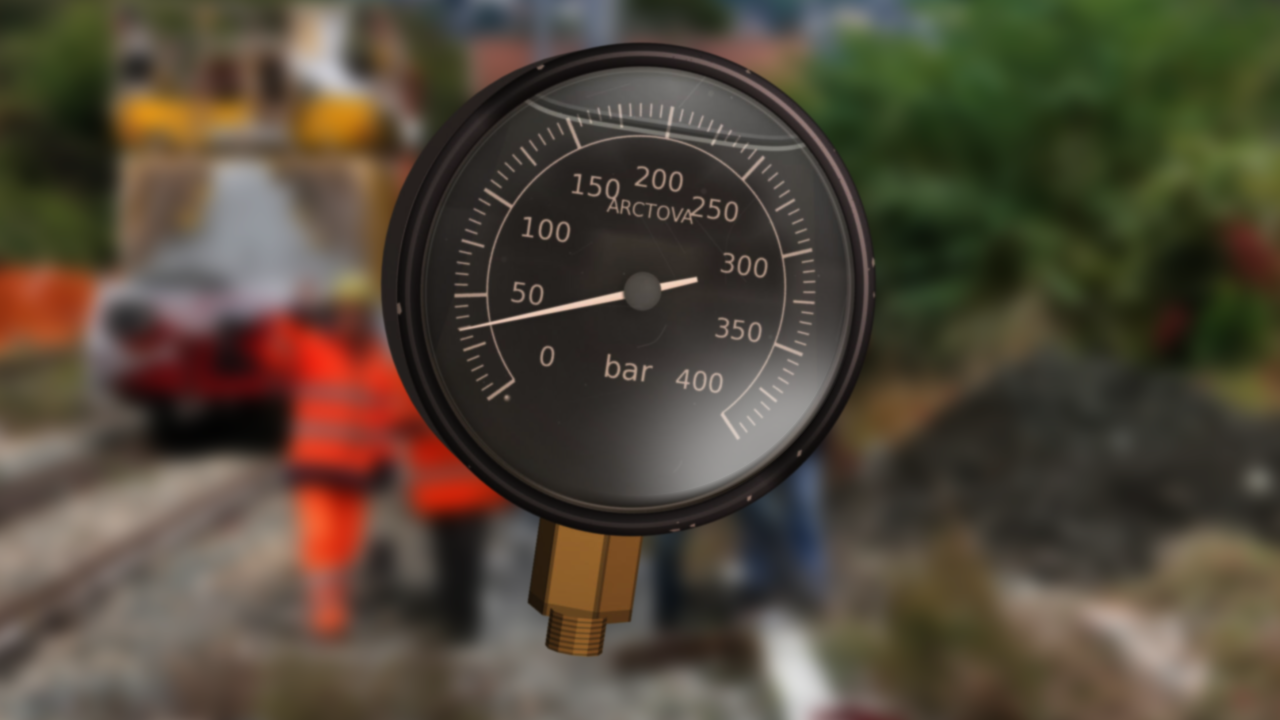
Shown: value=35 unit=bar
